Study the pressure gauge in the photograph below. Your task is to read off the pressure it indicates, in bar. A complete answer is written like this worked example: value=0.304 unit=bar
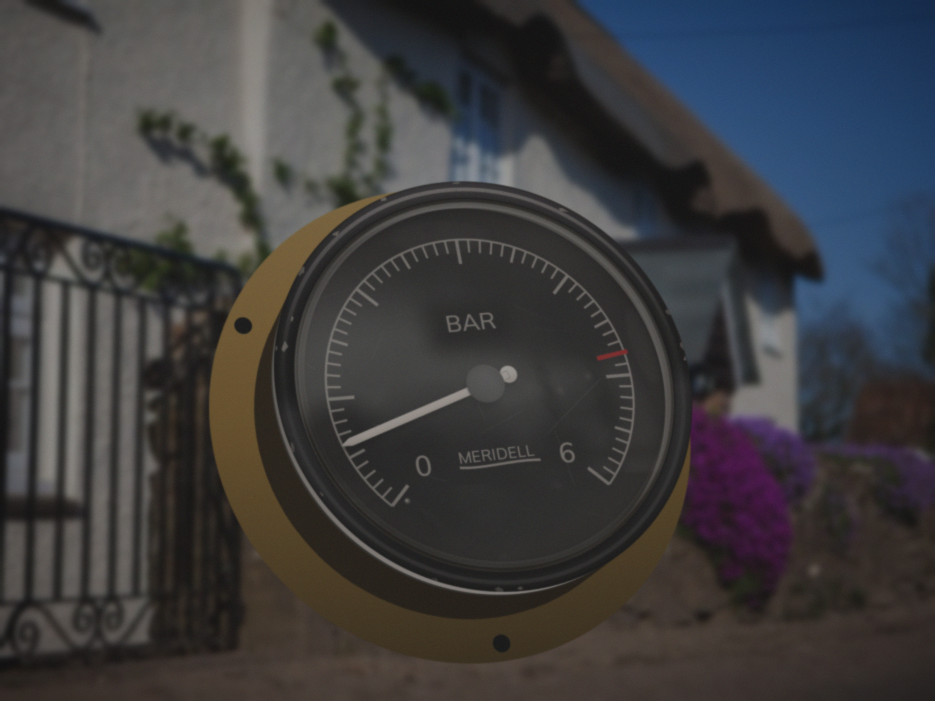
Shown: value=0.6 unit=bar
